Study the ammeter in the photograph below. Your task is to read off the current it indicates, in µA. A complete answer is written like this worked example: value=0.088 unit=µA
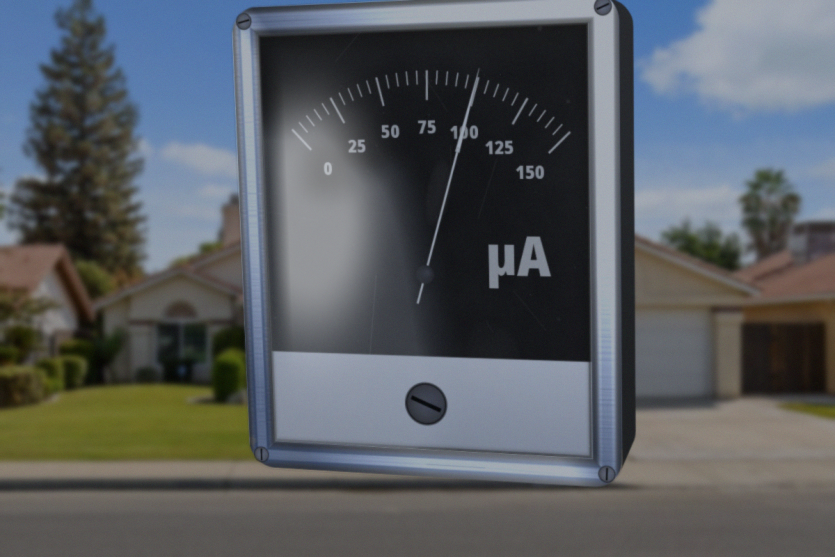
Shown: value=100 unit=µA
